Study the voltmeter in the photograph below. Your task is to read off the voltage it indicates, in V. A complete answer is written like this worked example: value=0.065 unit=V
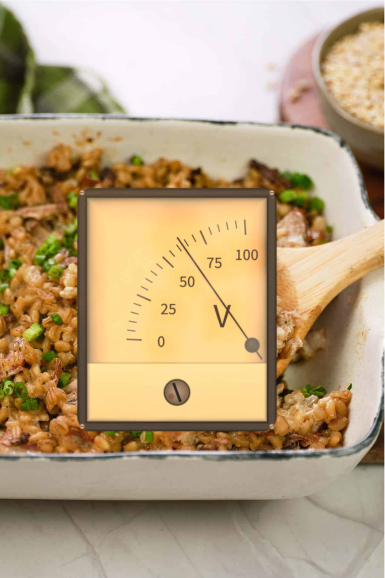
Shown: value=62.5 unit=V
